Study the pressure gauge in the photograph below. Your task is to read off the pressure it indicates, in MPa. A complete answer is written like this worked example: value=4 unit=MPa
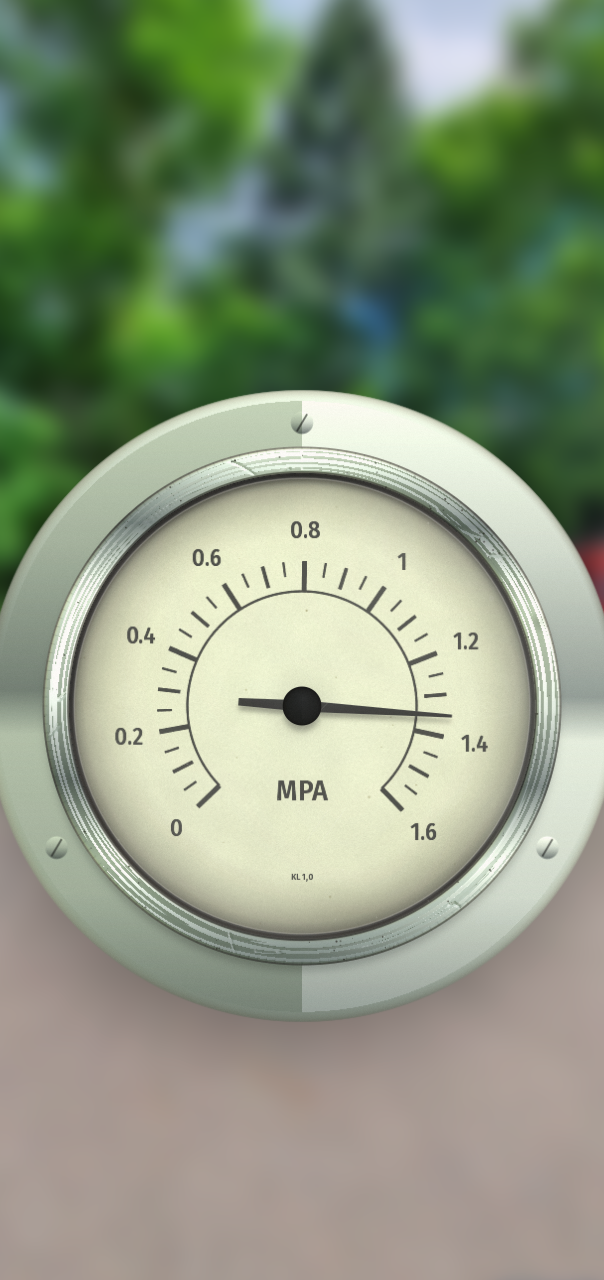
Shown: value=1.35 unit=MPa
